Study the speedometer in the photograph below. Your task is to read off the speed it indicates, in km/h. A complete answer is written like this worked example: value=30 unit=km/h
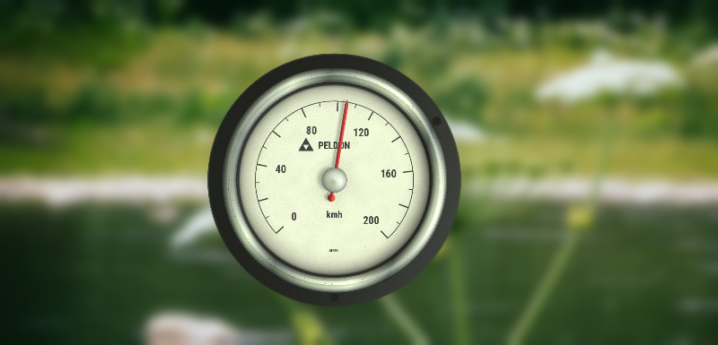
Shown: value=105 unit=km/h
